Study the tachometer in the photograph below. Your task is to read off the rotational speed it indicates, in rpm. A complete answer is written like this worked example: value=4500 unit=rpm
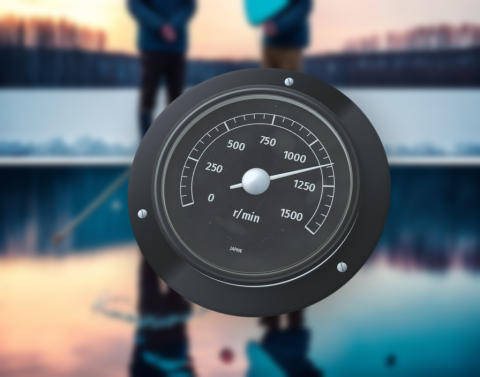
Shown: value=1150 unit=rpm
